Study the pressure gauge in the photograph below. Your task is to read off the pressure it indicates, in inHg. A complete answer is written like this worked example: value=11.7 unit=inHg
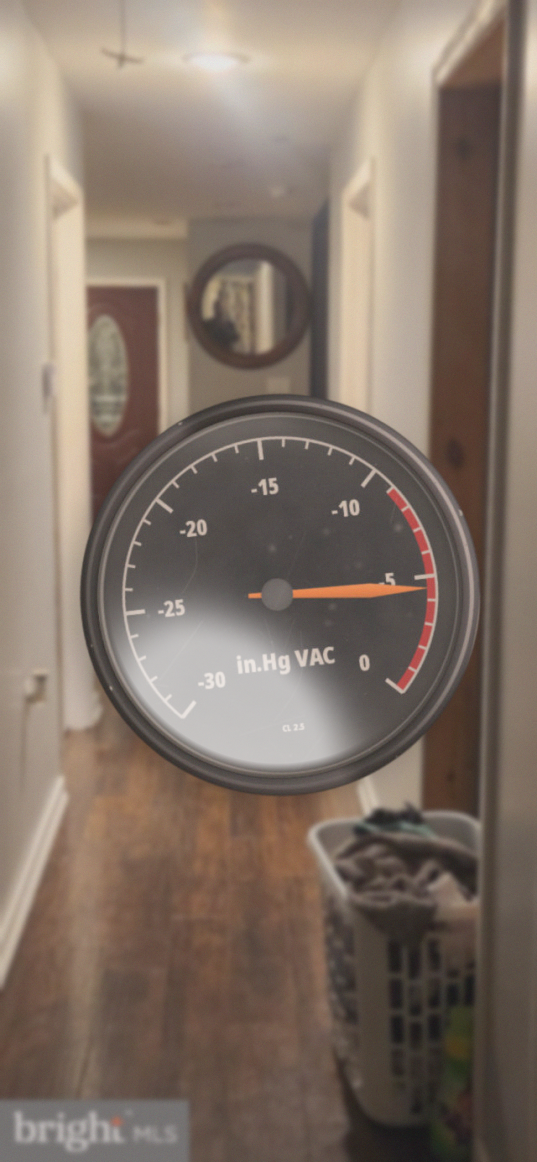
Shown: value=-4.5 unit=inHg
